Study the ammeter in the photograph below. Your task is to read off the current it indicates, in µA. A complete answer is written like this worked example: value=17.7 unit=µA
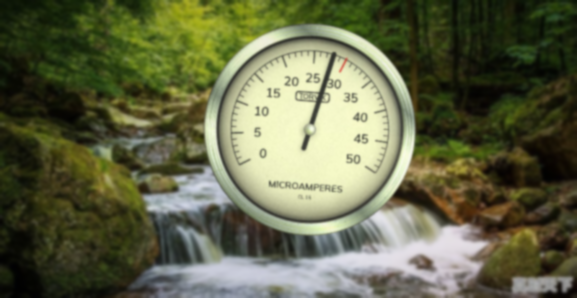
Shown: value=28 unit=µA
